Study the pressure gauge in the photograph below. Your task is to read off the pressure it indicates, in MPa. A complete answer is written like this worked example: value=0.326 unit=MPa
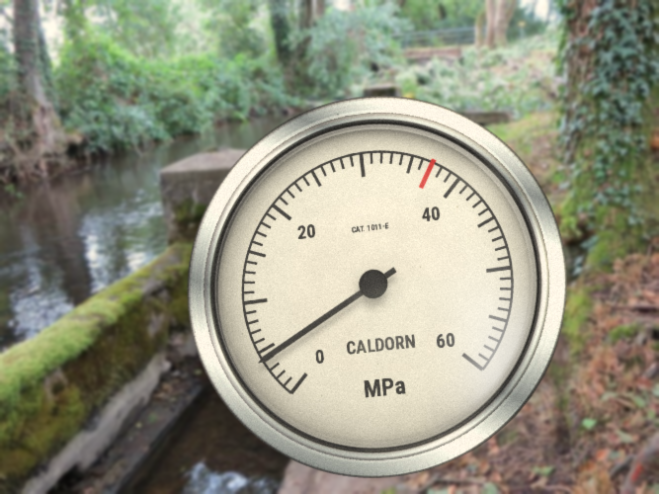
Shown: value=4 unit=MPa
